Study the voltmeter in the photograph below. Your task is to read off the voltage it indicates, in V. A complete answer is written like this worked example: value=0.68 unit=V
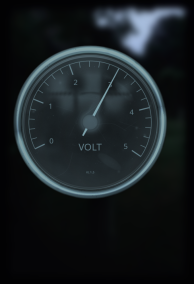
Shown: value=3 unit=V
